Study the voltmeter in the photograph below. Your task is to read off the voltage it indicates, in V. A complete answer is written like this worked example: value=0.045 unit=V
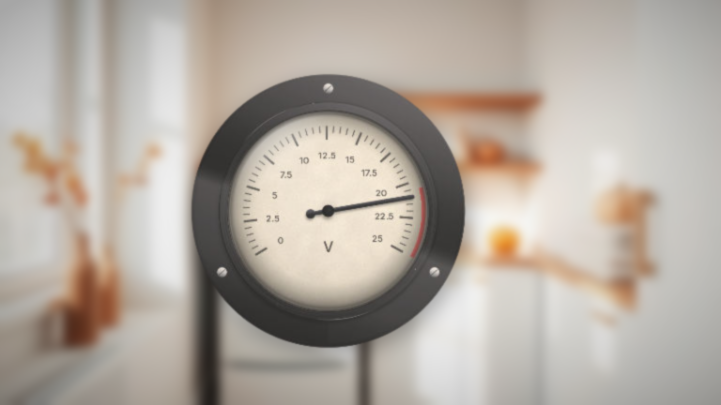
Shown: value=21 unit=V
